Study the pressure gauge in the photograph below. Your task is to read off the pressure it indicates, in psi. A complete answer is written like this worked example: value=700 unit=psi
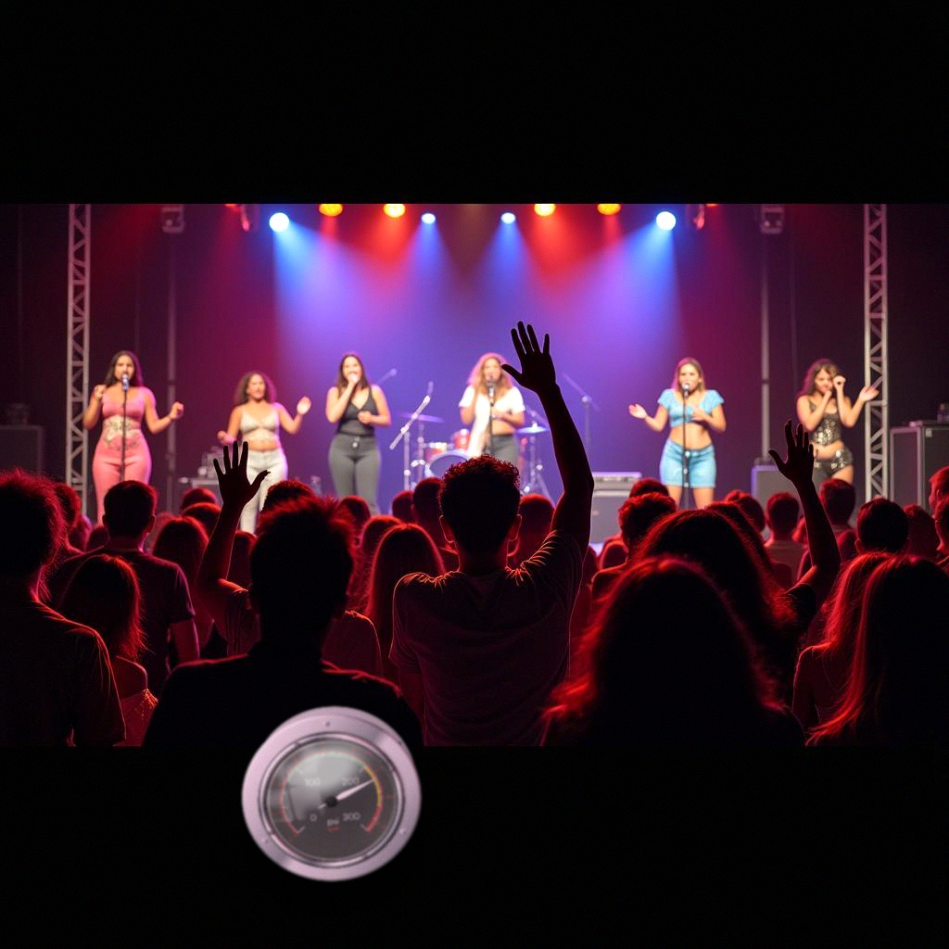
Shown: value=220 unit=psi
